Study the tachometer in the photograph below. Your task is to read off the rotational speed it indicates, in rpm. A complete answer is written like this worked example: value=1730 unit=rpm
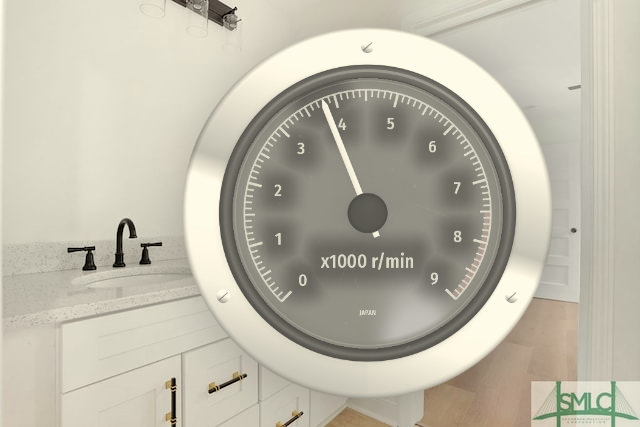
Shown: value=3800 unit=rpm
